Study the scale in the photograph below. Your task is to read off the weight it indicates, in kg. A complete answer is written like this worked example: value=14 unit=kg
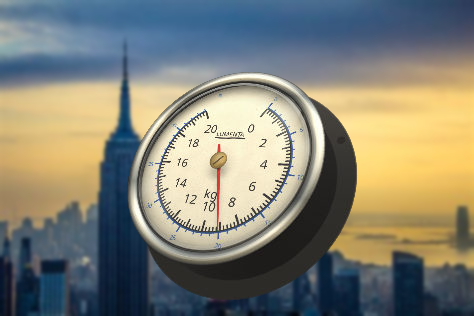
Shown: value=9 unit=kg
